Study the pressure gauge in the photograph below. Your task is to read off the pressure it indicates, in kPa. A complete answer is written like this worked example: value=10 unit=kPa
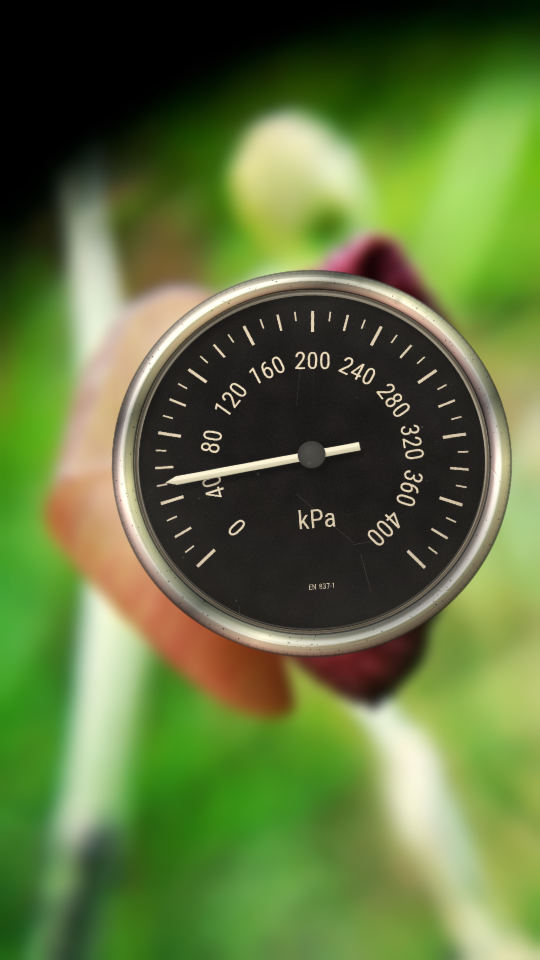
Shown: value=50 unit=kPa
